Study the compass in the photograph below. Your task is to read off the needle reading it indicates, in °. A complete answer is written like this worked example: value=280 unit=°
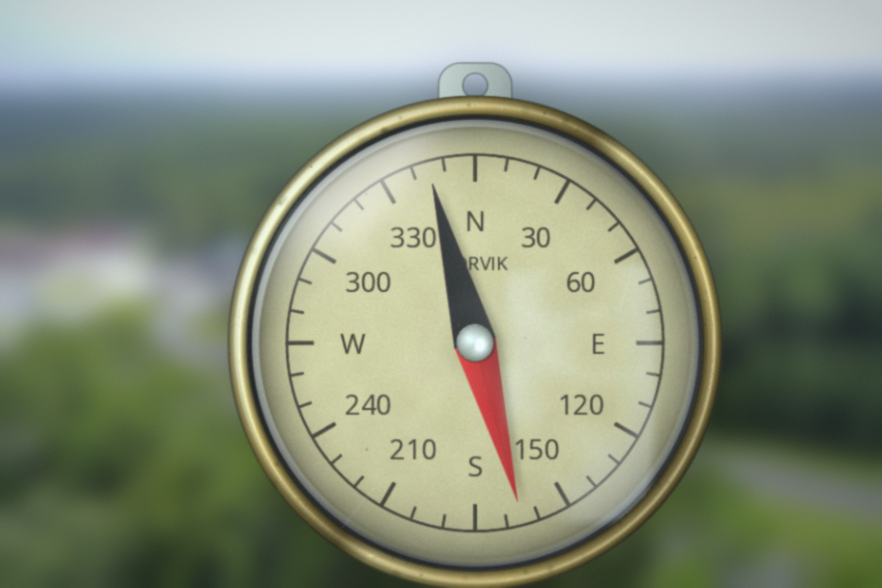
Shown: value=165 unit=°
